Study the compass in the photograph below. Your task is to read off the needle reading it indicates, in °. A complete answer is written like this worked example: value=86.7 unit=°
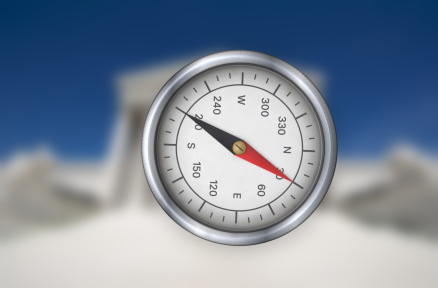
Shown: value=30 unit=°
